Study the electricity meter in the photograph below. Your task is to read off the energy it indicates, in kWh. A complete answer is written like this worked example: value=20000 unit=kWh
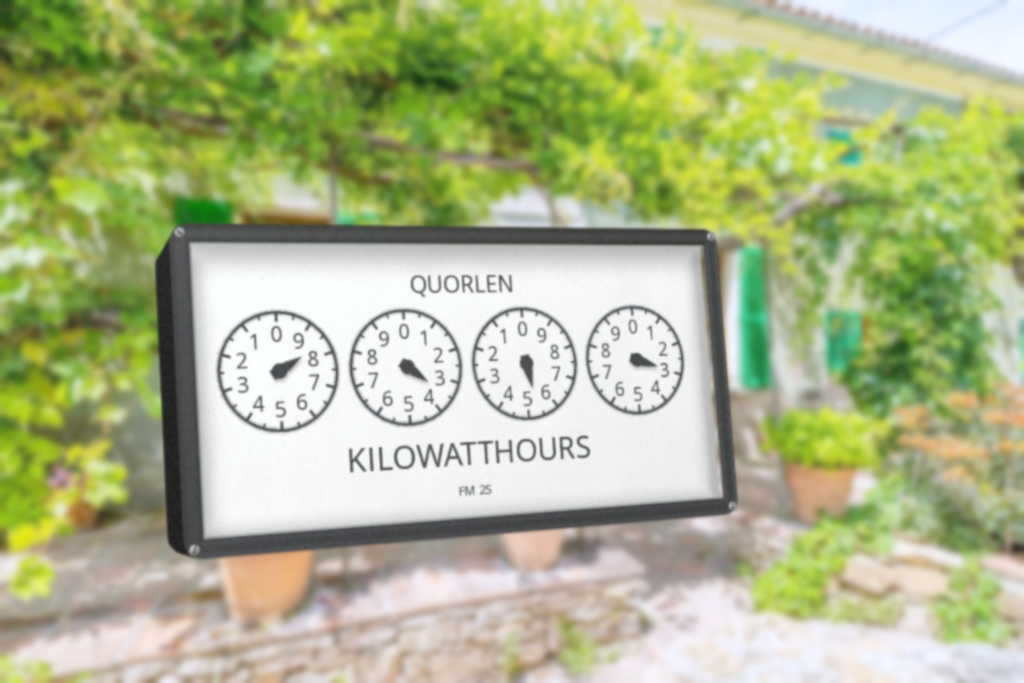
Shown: value=8353 unit=kWh
